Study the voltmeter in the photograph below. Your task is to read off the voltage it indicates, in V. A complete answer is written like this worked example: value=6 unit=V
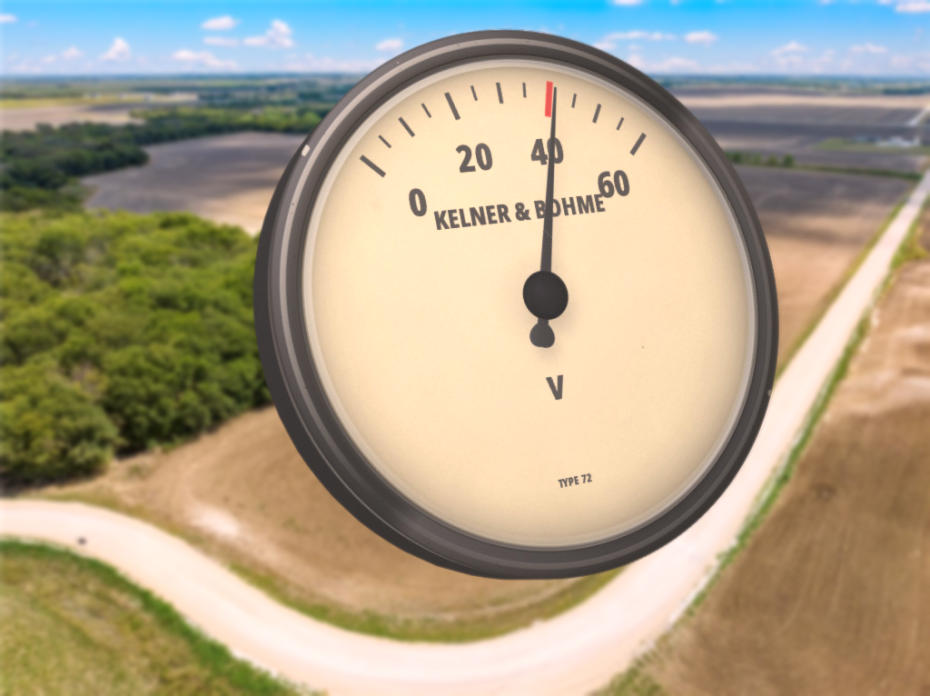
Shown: value=40 unit=V
